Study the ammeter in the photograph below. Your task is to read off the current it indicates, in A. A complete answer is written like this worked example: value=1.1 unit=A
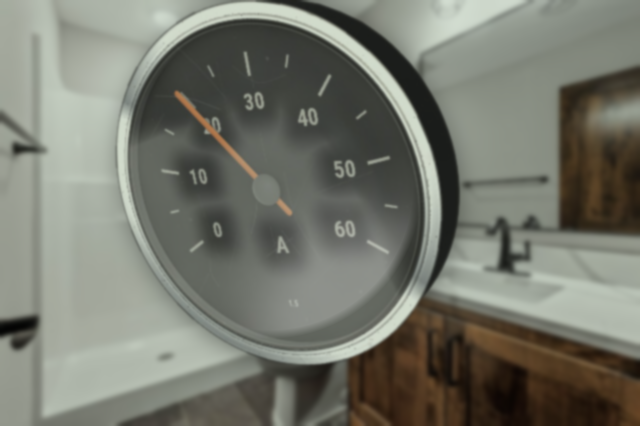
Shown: value=20 unit=A
